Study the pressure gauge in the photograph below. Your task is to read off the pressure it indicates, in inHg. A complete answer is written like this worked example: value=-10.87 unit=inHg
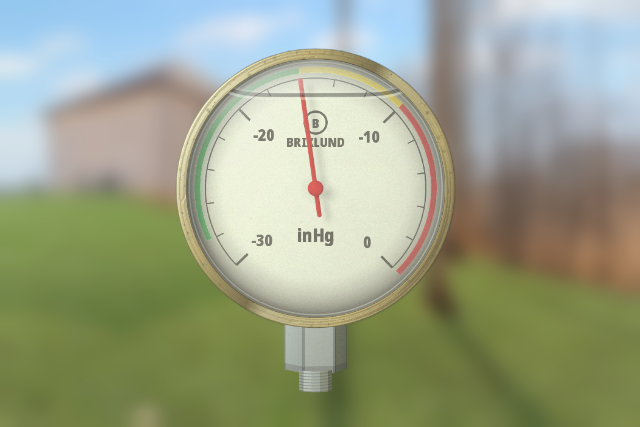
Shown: value=-16 unit=inHg
